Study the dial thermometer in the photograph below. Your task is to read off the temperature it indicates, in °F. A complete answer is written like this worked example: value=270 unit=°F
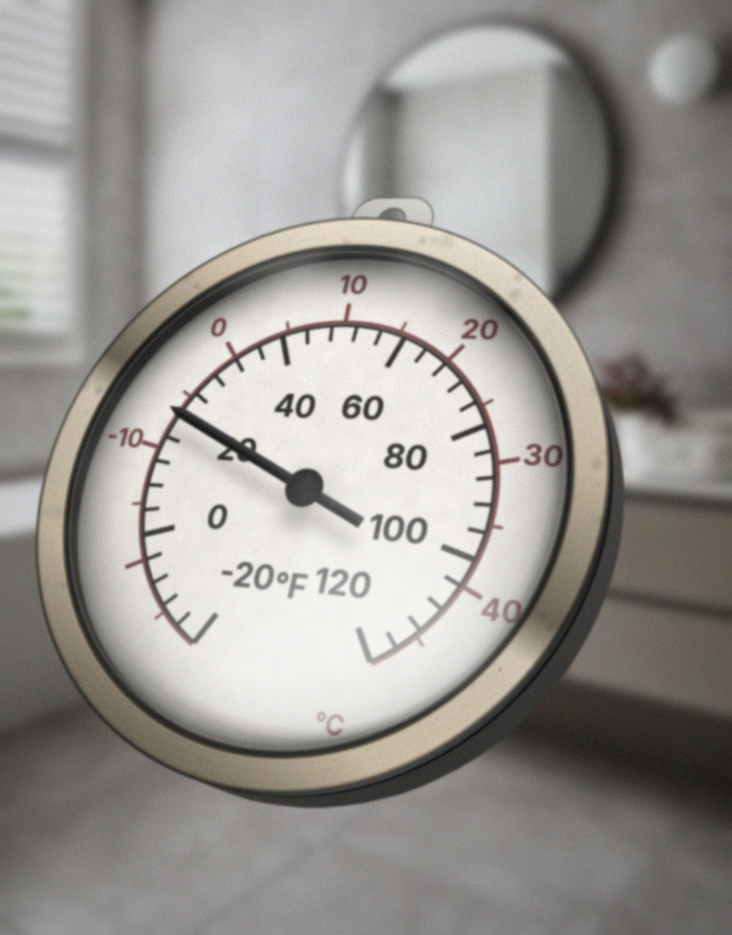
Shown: value=20 unit=°F
